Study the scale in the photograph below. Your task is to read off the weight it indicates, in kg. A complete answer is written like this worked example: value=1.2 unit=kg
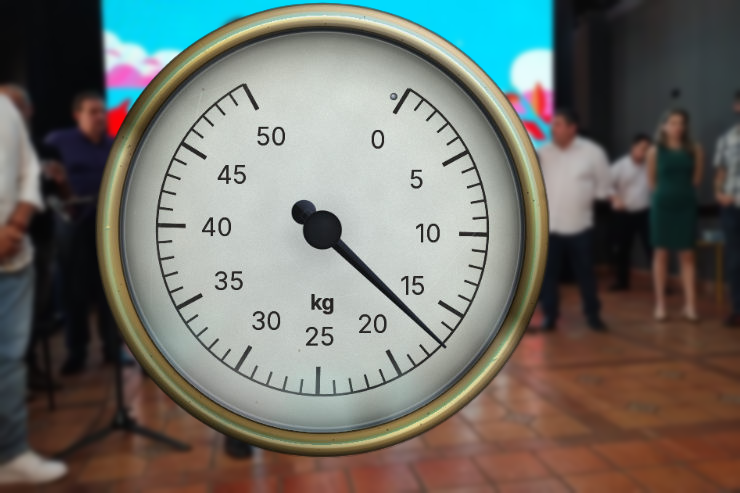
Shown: value=17 unit=kg
